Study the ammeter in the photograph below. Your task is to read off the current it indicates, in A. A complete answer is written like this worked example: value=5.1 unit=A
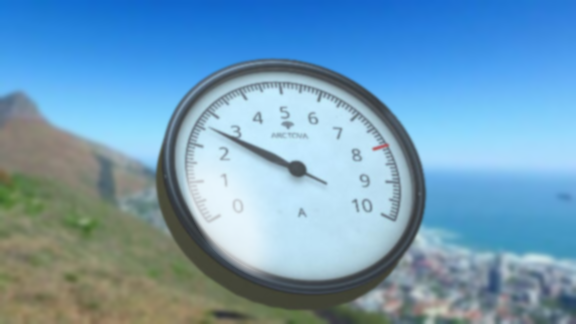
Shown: value=2.5 unit=A
